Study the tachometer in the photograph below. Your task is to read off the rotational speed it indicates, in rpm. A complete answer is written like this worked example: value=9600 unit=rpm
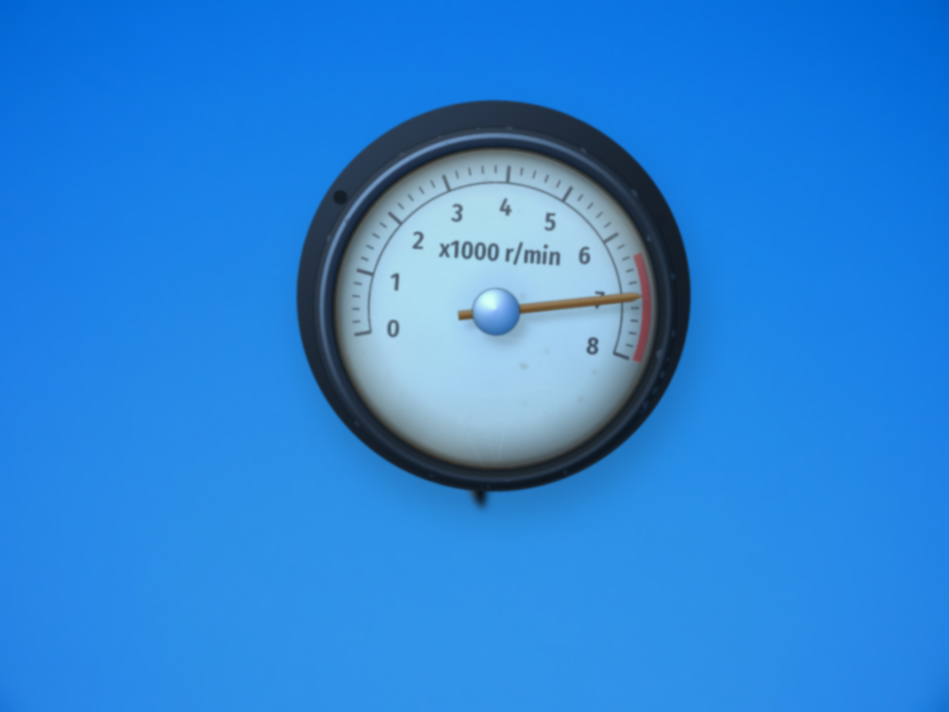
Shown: value=7000 unit=rpm
